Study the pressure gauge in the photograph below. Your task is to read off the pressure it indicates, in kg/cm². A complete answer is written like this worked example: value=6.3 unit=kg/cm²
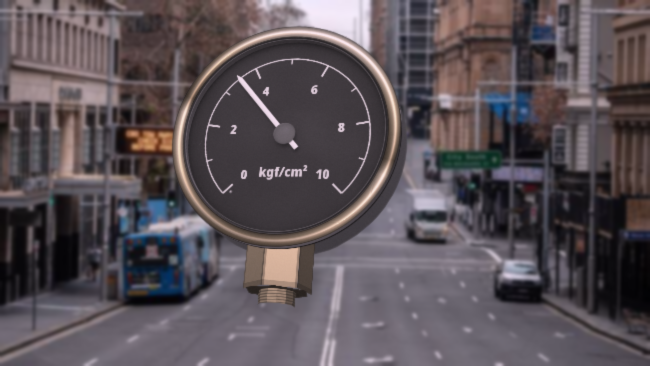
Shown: value=3.5 unit=kg/cm²
